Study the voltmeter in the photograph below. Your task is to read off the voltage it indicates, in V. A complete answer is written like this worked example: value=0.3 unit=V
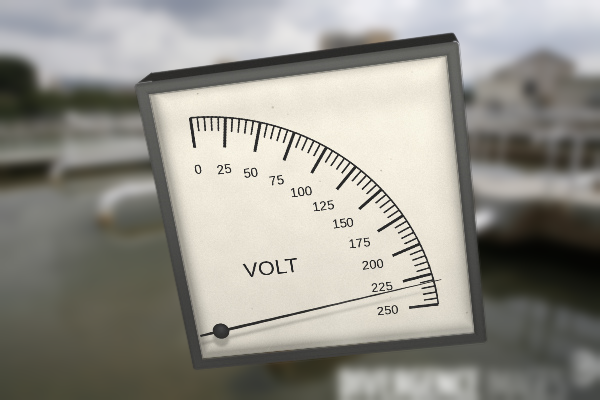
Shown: value=230 unit=V
